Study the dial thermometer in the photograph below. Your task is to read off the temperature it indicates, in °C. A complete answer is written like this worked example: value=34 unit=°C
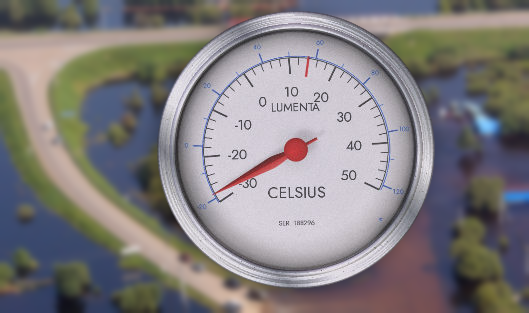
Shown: value=-28 unit=°C
